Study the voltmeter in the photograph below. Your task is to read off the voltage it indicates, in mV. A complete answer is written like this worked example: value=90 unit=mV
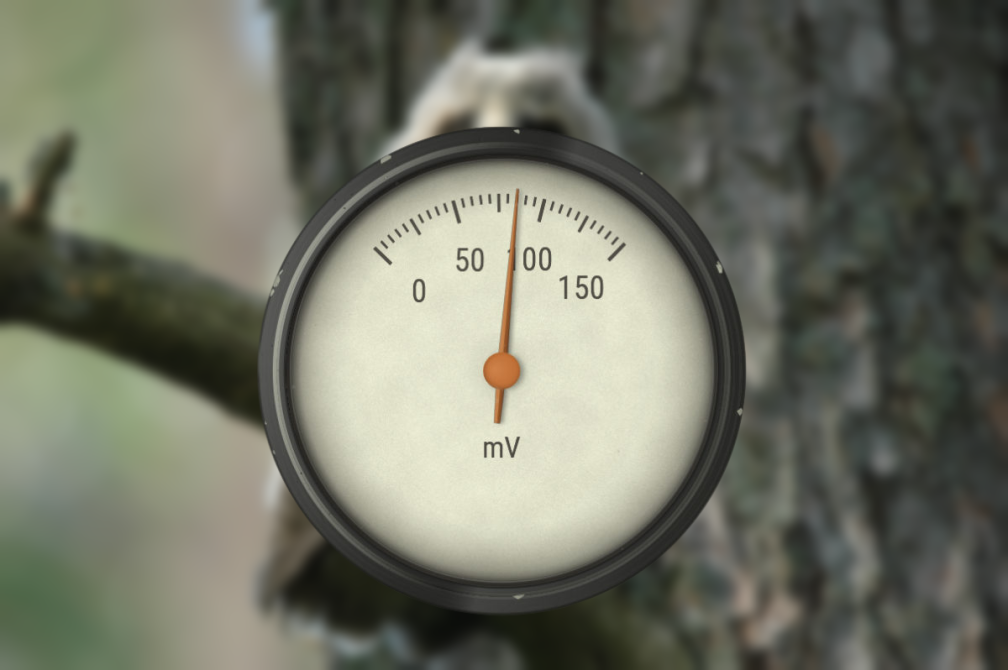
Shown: value=85 unit=mV
